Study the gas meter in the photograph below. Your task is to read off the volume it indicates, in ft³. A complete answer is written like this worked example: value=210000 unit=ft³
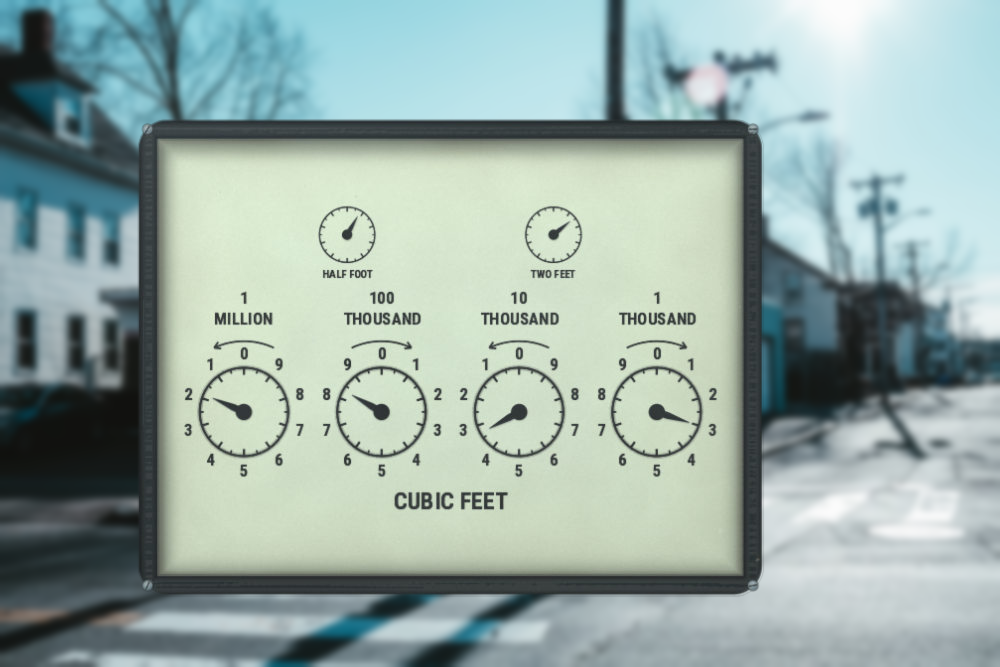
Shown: value=183300 unit=ft³
